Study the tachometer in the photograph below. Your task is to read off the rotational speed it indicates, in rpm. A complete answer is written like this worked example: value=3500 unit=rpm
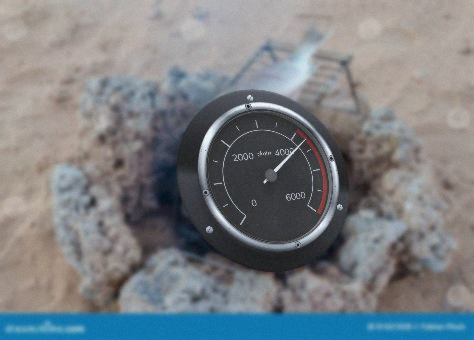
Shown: value=4250 unit=rpm
